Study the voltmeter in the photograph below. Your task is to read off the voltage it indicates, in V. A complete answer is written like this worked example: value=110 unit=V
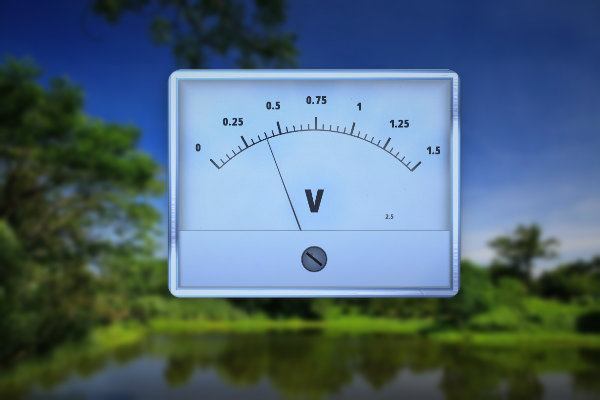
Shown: value=0.4 unit=V
